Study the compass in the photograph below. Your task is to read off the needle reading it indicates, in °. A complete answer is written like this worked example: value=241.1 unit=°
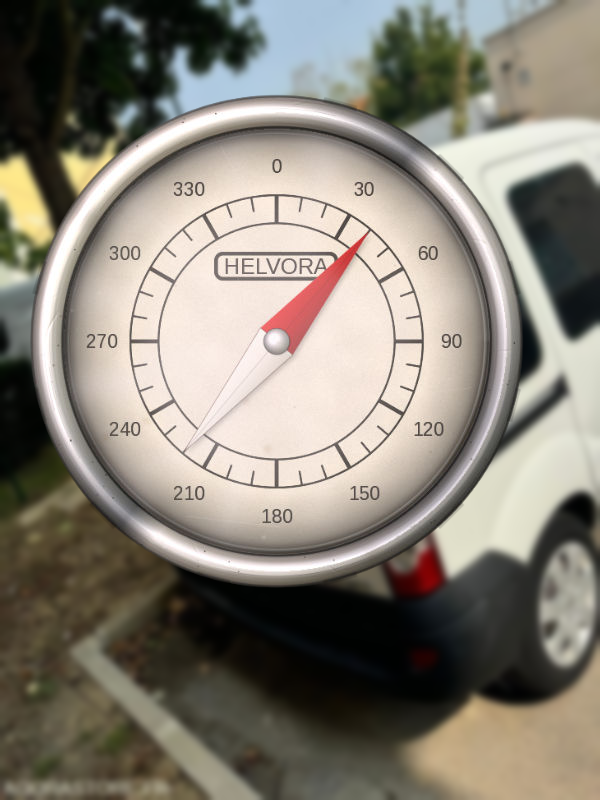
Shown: value=40 unit=°
